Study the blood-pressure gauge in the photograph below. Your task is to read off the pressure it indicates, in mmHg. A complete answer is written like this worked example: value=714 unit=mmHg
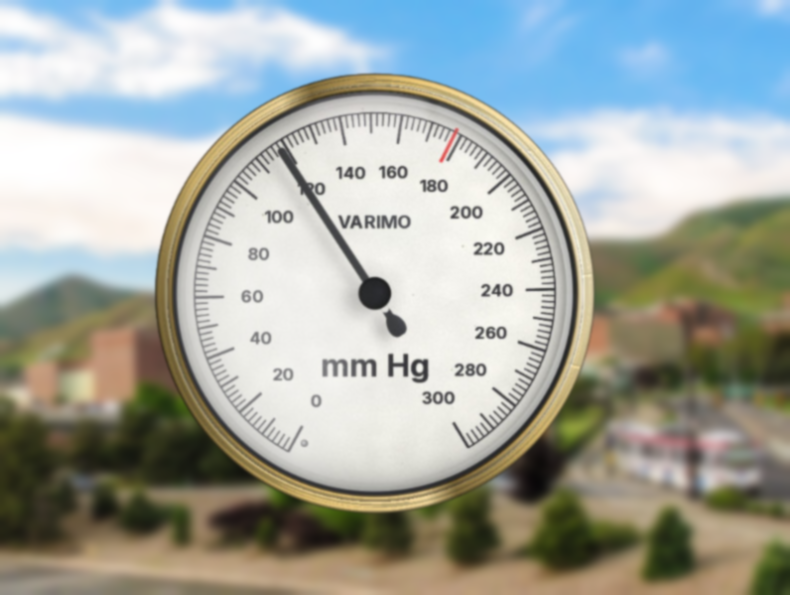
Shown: value=118 unit=mmHg
